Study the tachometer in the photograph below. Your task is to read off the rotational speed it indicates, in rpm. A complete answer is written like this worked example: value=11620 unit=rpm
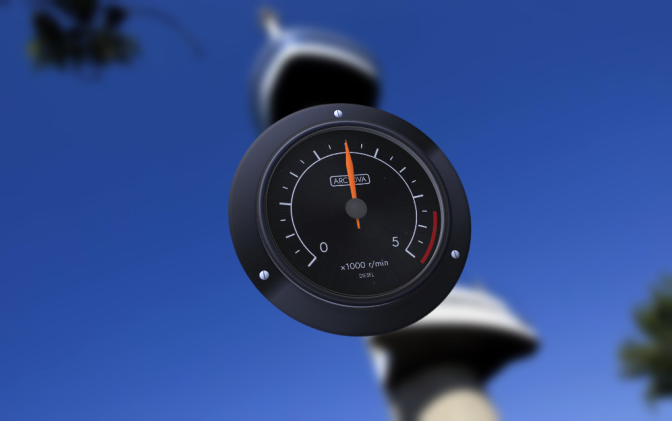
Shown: value=2500 unit=rpm
